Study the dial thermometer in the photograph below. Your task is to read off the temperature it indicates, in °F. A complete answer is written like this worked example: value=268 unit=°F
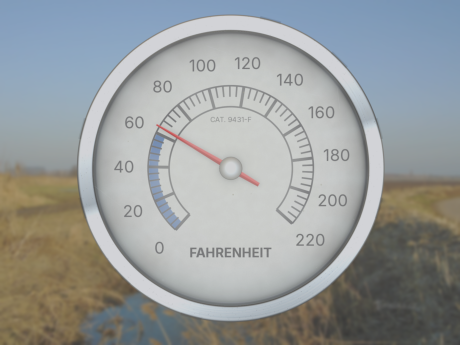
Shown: value=64 unit=°F
